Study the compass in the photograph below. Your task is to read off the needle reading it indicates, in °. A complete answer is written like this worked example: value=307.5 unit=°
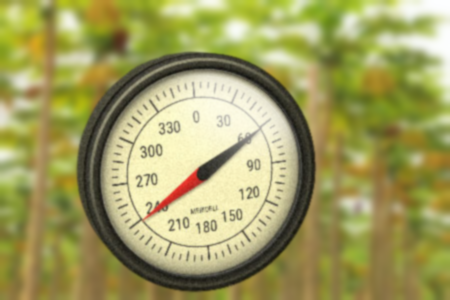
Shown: value=240 unit=°
